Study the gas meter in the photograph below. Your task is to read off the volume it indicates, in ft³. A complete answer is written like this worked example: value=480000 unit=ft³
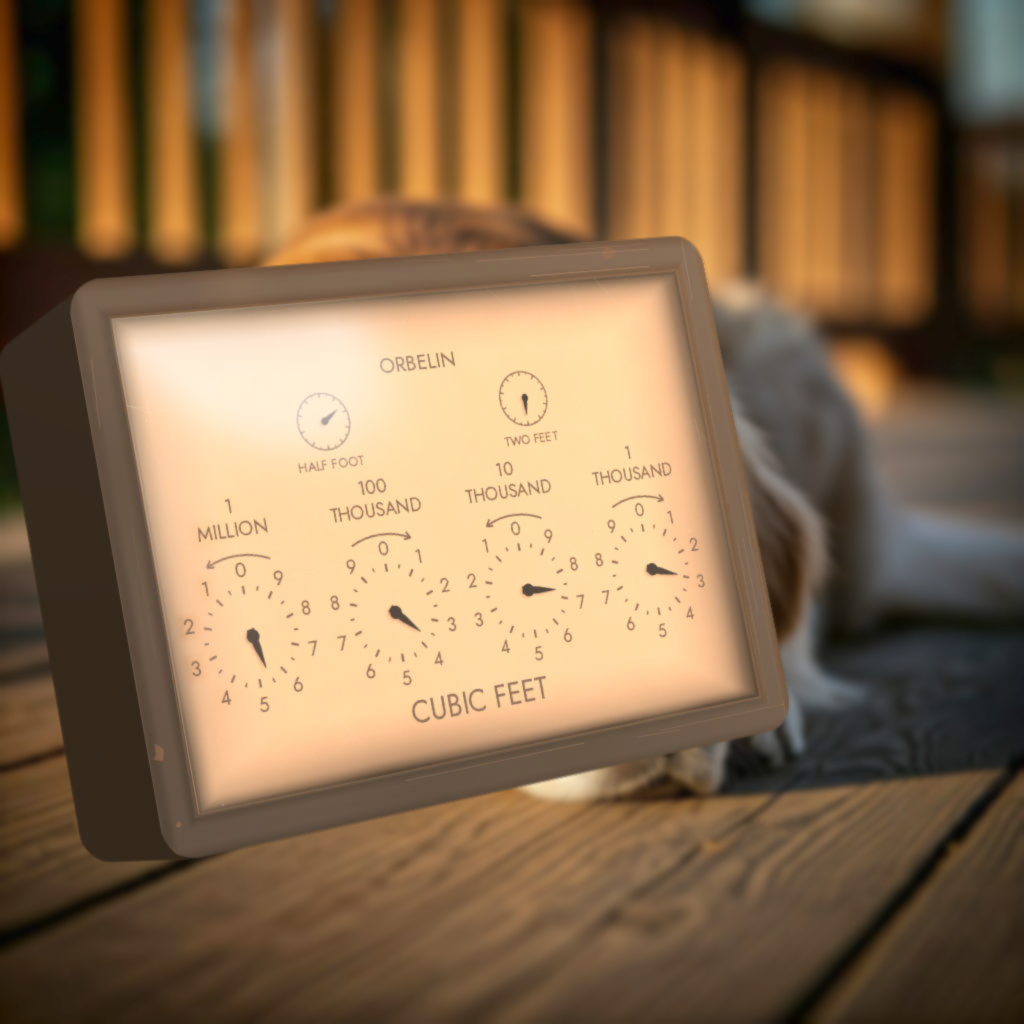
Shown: value=537300 unit=ft³
